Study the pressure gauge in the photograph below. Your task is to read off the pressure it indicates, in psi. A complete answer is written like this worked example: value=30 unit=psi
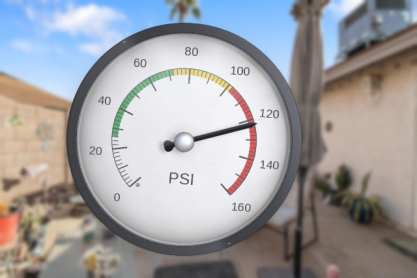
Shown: value=122 unit=psi
